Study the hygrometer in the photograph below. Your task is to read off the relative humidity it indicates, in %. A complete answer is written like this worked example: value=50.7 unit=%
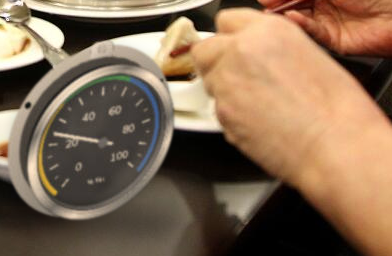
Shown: value=25 unit=%
